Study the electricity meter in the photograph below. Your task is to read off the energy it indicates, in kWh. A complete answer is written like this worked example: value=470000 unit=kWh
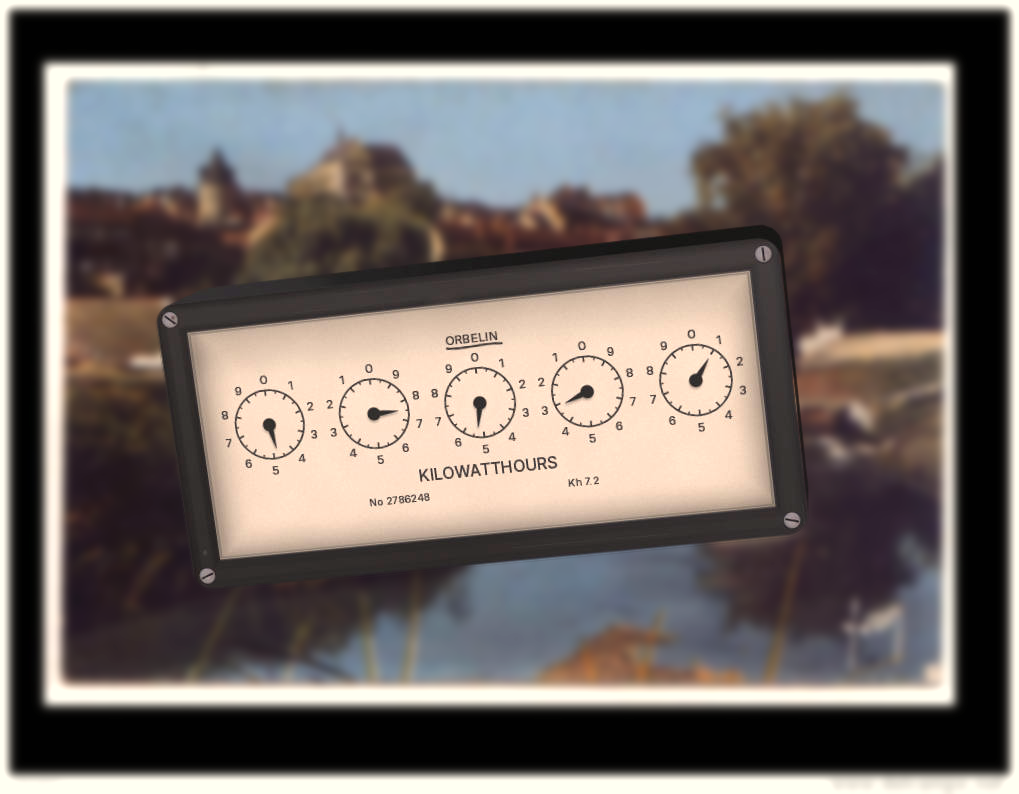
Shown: value=47531 unit=kWh
